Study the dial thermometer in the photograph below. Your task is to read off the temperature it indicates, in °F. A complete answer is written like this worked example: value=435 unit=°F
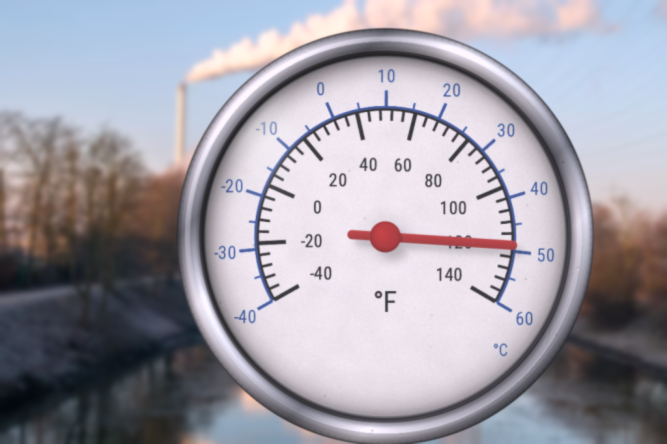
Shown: value=120 unit=°F
